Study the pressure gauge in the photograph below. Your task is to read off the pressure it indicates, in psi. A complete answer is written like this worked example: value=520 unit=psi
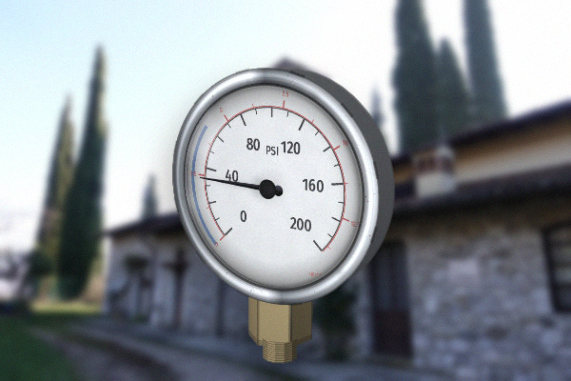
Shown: value=35 unit=psi
